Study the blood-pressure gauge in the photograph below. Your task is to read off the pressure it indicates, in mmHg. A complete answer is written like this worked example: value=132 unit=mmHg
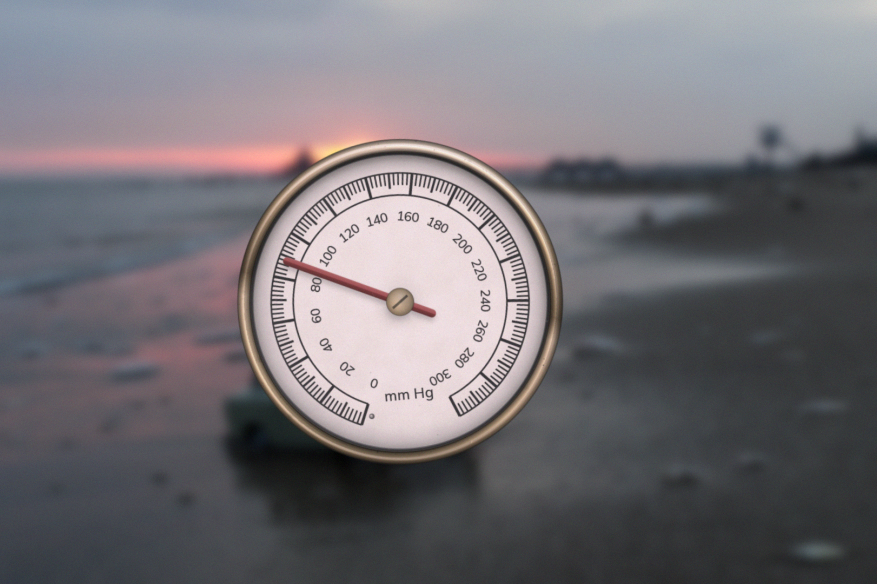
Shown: value=88 unit=mmHg
